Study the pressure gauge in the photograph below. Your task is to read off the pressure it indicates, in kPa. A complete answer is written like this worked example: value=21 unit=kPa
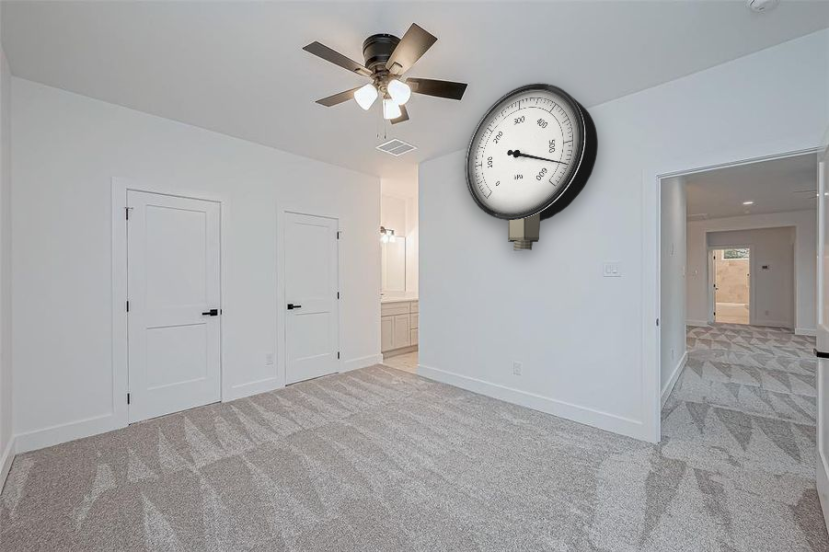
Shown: value=550 unit=kPa
